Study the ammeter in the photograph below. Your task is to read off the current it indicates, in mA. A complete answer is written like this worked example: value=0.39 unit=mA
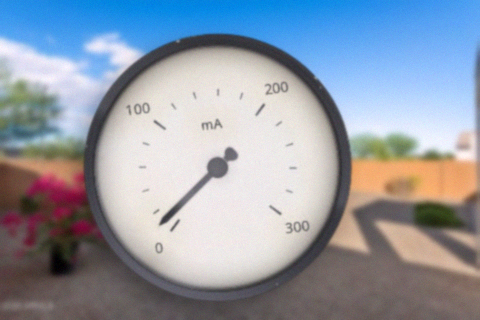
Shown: value=10 unit=mA
